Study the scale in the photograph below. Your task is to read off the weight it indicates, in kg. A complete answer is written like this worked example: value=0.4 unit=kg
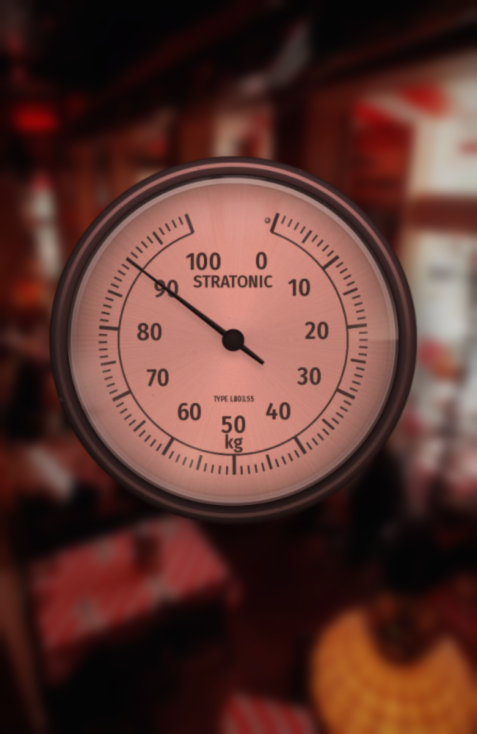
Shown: value=90 unit=kg
